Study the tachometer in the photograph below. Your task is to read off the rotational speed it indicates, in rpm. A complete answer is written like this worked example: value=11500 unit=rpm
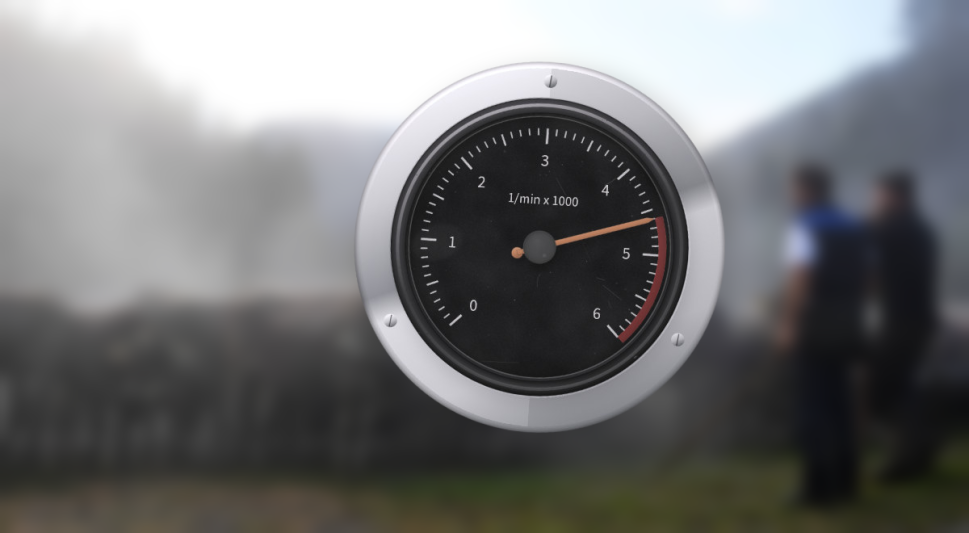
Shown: value=4600 unit=rpm
